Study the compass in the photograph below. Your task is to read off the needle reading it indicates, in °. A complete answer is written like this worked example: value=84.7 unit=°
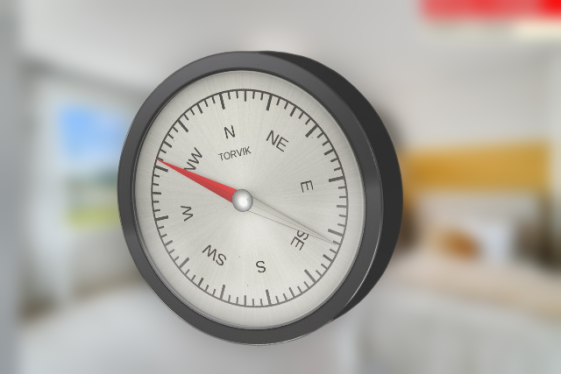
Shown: value=305 unit=°
